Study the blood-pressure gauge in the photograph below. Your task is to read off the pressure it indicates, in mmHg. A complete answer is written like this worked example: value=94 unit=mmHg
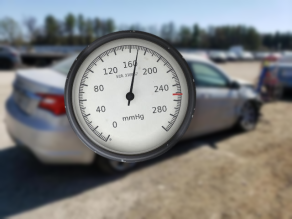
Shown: value=170 unit=mmHg
